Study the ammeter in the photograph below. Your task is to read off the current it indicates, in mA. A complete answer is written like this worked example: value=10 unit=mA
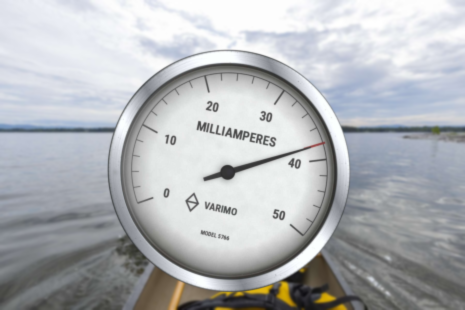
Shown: value=38 unit=mA
